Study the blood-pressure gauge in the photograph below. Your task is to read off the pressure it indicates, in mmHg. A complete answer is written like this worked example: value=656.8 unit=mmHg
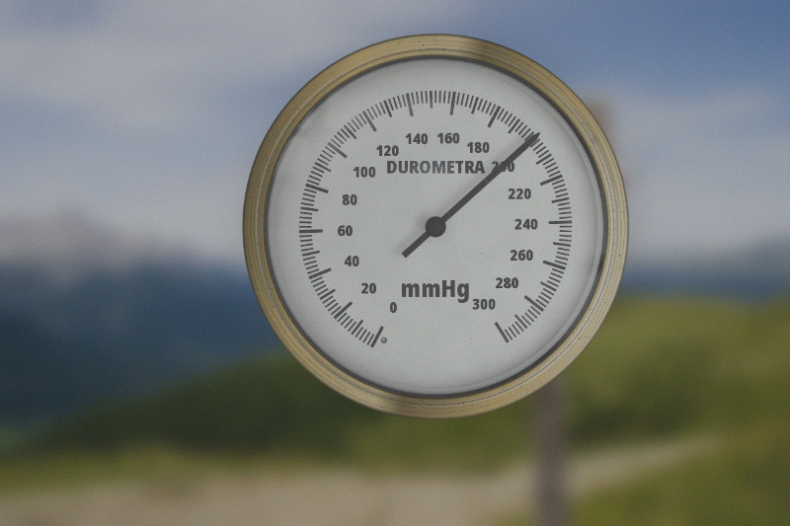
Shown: value=200 unit=mmHg
